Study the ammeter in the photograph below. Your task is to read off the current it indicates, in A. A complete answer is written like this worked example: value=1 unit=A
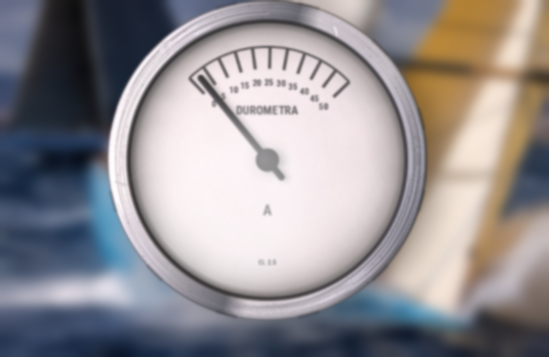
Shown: value=2.5 unit=A
